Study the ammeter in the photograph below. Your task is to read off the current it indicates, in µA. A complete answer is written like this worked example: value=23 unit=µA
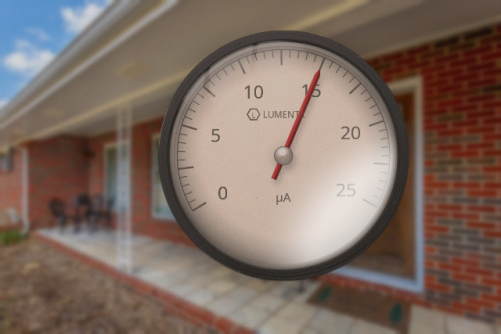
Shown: value=15 unit=µA
